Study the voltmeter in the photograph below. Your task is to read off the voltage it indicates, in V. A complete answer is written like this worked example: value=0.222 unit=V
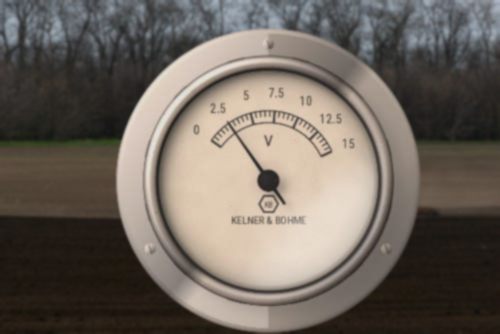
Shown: value=2.5 unit=V
